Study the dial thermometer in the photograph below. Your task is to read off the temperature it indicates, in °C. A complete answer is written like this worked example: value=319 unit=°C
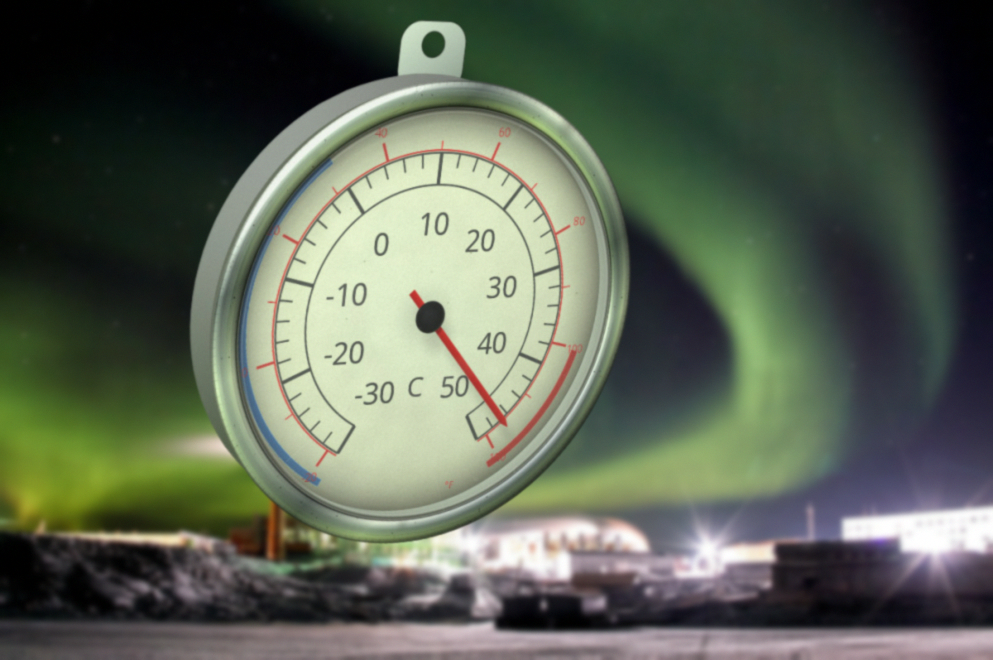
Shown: value=47 unit=°C
